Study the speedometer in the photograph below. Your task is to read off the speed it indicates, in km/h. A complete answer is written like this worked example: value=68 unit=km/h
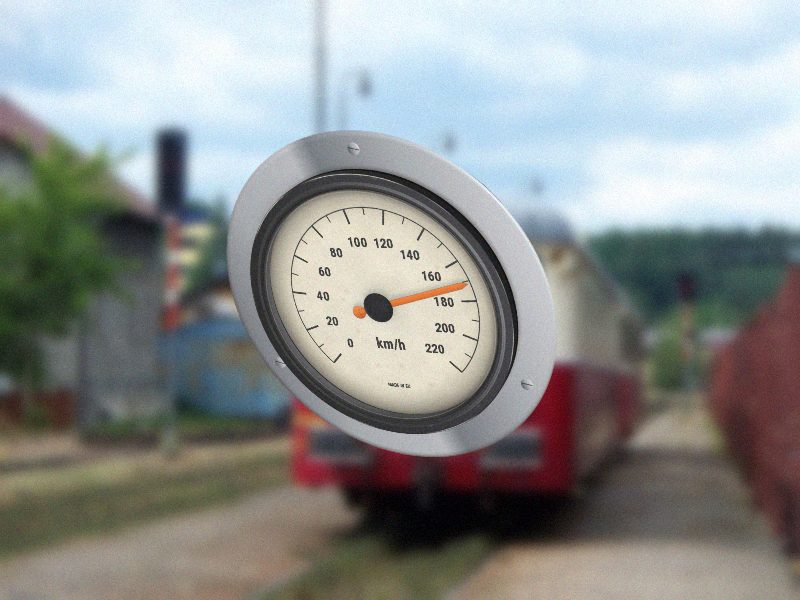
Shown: value=170 unit=km/h
